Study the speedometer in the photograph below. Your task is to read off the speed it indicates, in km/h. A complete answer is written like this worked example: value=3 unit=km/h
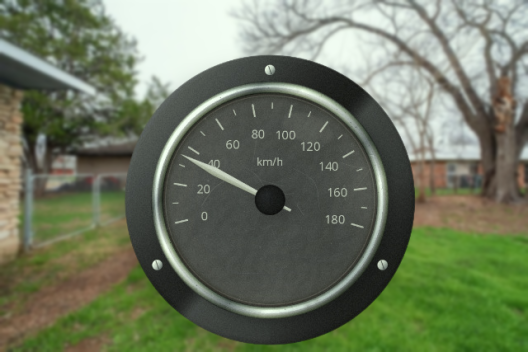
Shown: value=35 unit=km/h
